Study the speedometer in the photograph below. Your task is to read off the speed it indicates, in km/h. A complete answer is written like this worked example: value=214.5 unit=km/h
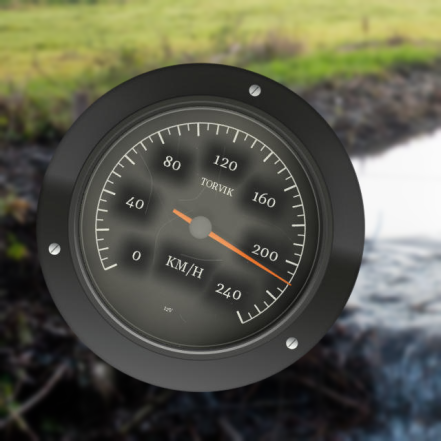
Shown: value=210 unit=km/h
